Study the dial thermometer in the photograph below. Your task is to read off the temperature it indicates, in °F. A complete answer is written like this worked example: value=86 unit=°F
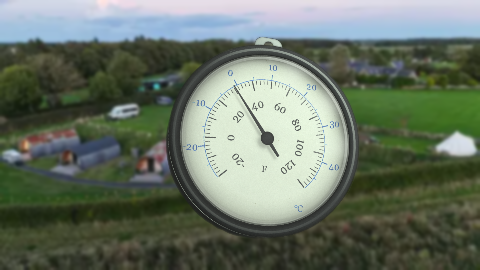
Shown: value=30 unit=°F
